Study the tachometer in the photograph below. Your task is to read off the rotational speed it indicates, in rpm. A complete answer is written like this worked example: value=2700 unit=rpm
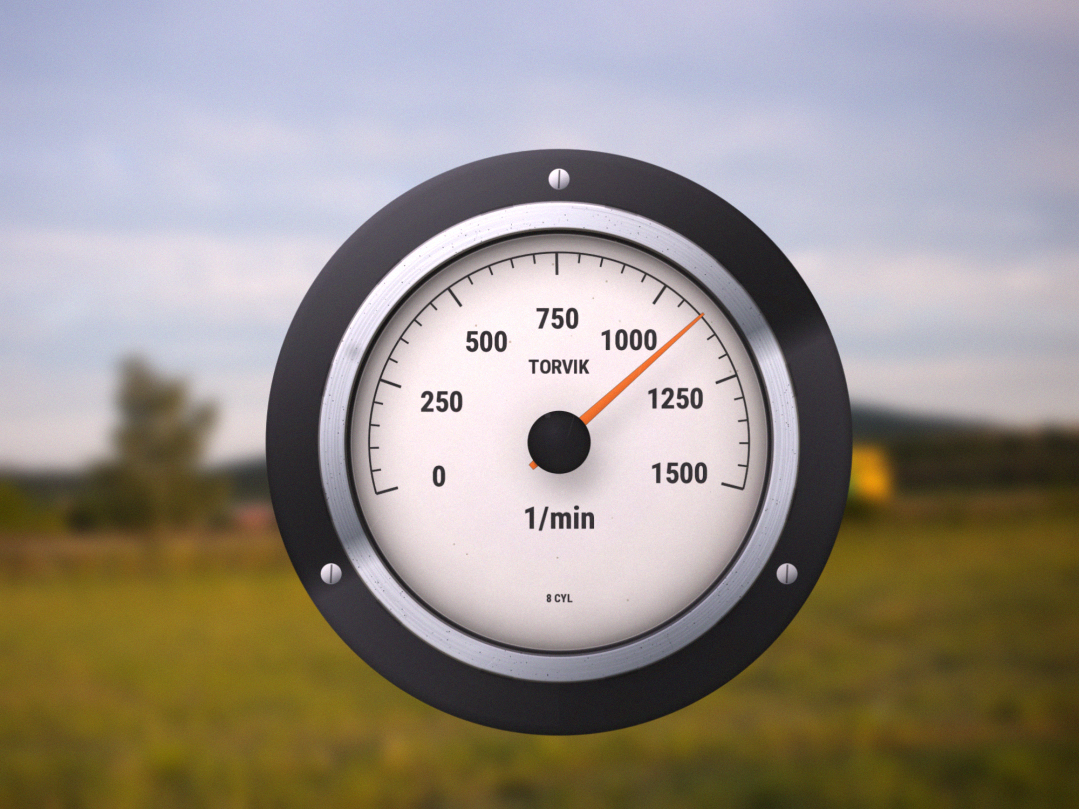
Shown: value=1100 unit=rpm
